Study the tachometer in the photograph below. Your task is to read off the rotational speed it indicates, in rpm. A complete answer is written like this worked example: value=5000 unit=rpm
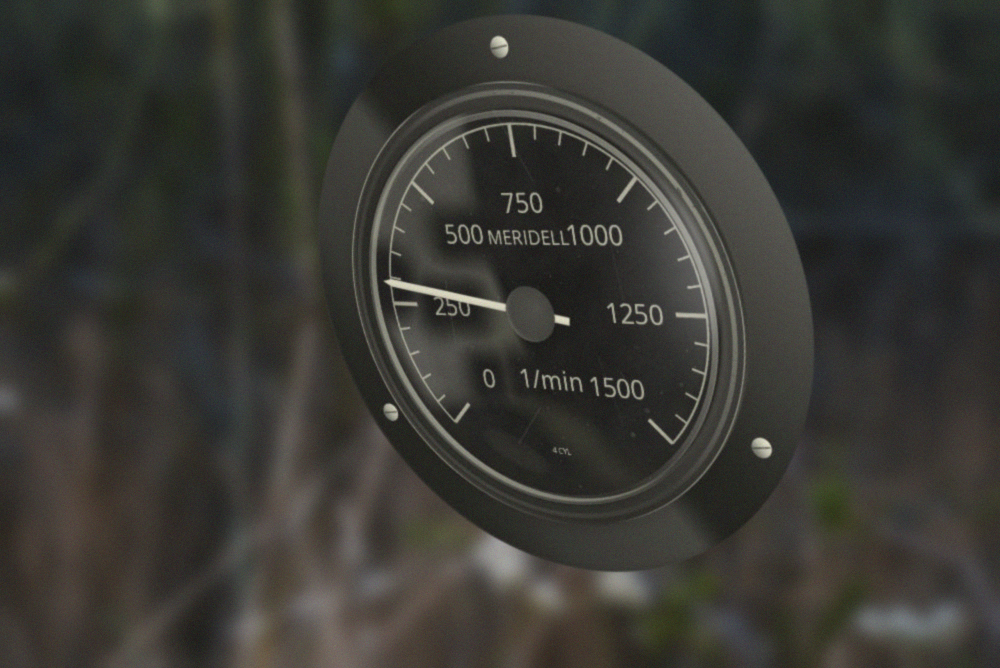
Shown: value=300 unit=rpm
